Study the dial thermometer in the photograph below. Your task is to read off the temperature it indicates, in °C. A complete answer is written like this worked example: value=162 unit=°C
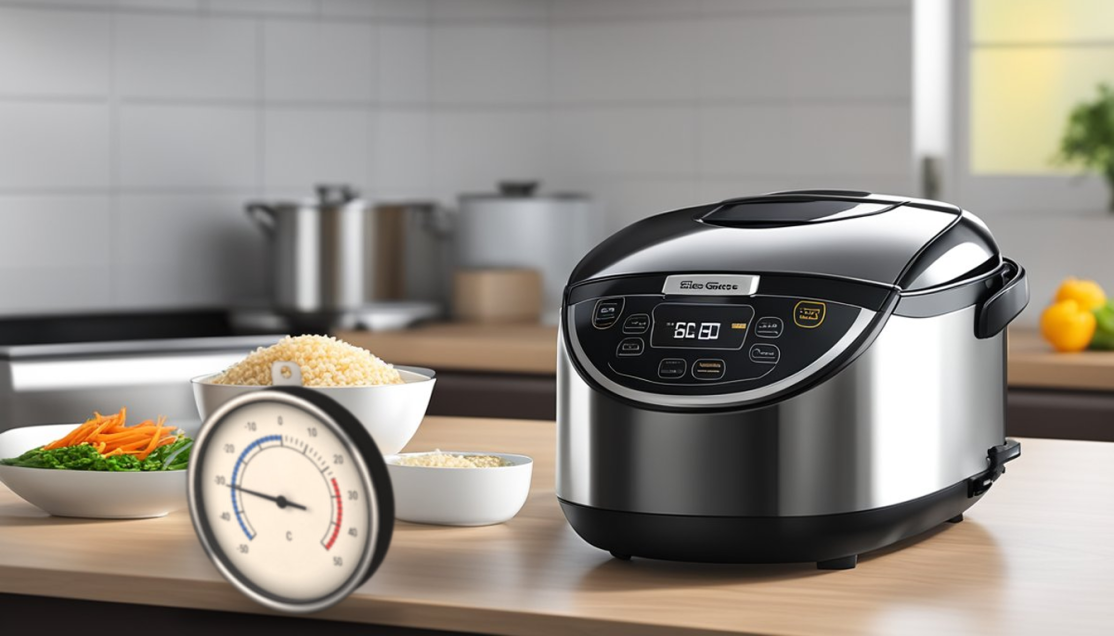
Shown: value=-30 unit=°C
